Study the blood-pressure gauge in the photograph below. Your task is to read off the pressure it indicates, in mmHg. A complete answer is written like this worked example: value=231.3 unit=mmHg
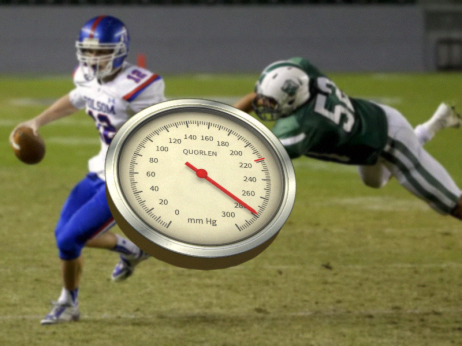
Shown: value=280 unit=mmHg
